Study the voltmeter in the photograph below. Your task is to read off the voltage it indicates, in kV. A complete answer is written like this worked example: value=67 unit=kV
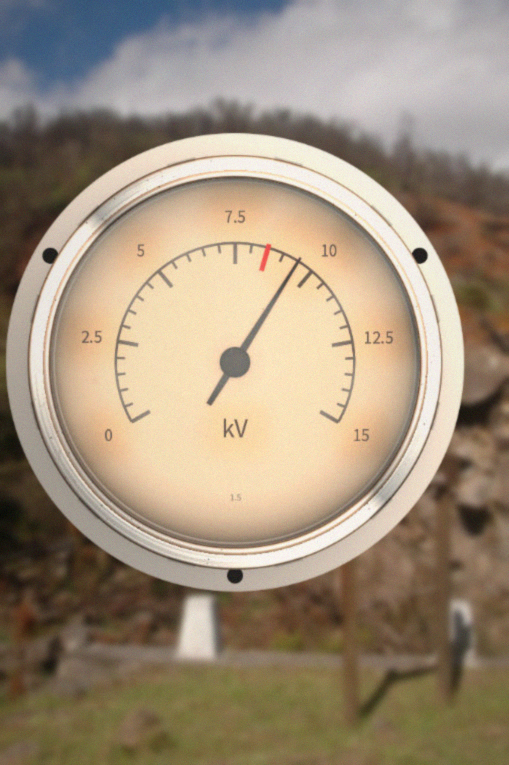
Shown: value=9.5 unit=kV
